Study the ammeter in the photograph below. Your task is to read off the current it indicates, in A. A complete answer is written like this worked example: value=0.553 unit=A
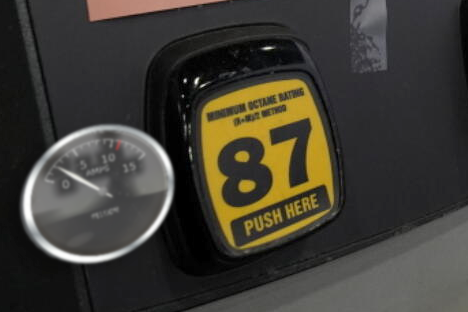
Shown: value=2 unit=A
